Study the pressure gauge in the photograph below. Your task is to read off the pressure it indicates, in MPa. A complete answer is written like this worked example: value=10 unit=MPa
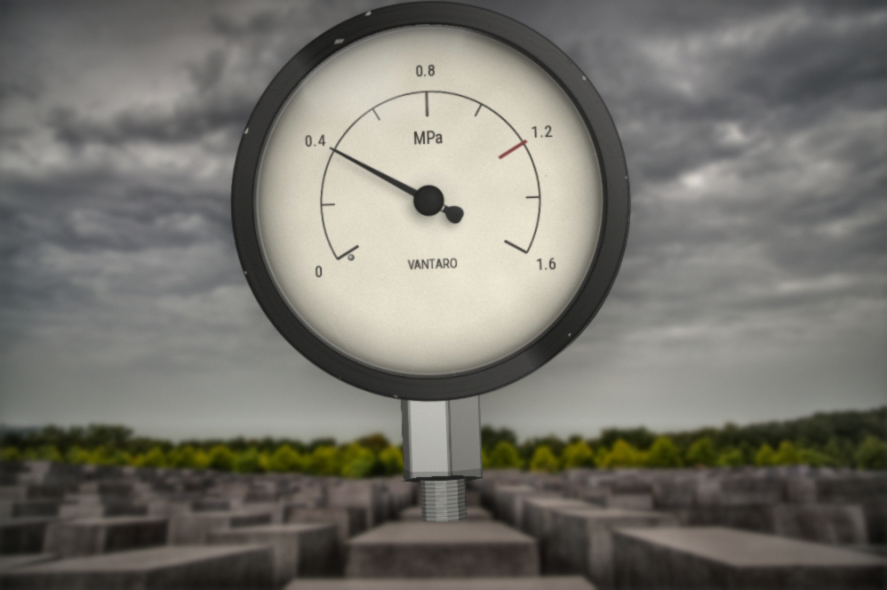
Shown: value=0.4 unit=MPa
